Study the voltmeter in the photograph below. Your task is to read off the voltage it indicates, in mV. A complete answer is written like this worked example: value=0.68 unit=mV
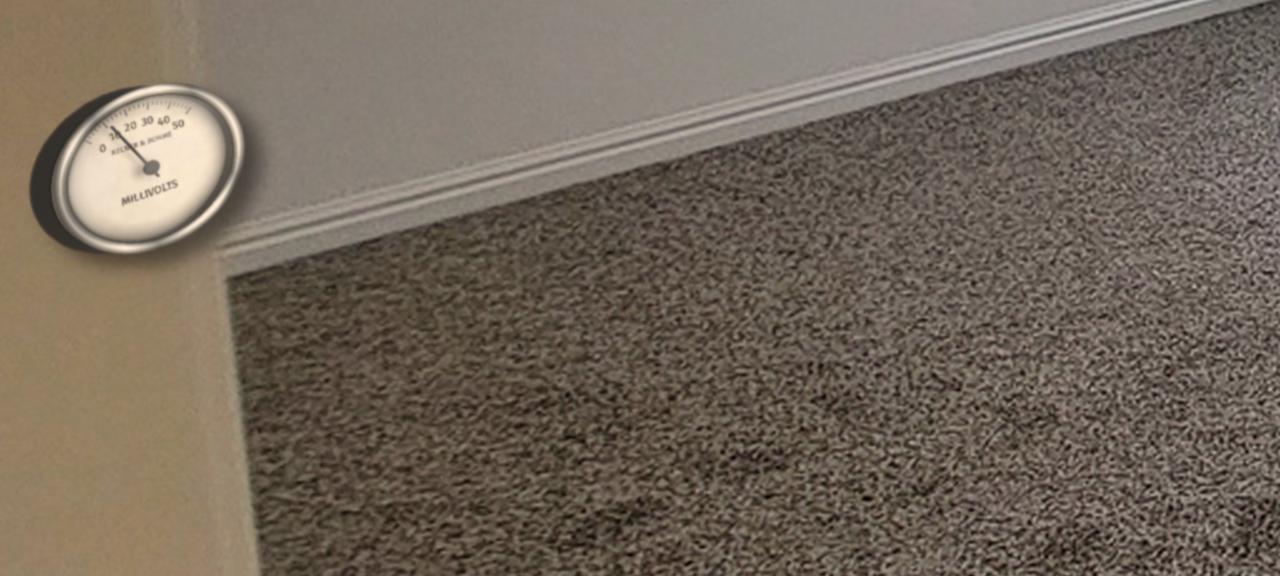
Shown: value=10 unit=mV
